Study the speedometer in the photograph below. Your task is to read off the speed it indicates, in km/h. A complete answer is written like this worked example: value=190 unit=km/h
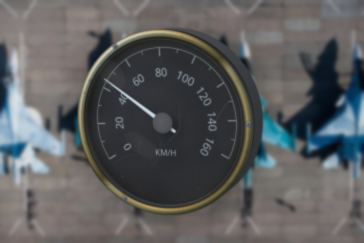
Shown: value=45 unit=km/h
